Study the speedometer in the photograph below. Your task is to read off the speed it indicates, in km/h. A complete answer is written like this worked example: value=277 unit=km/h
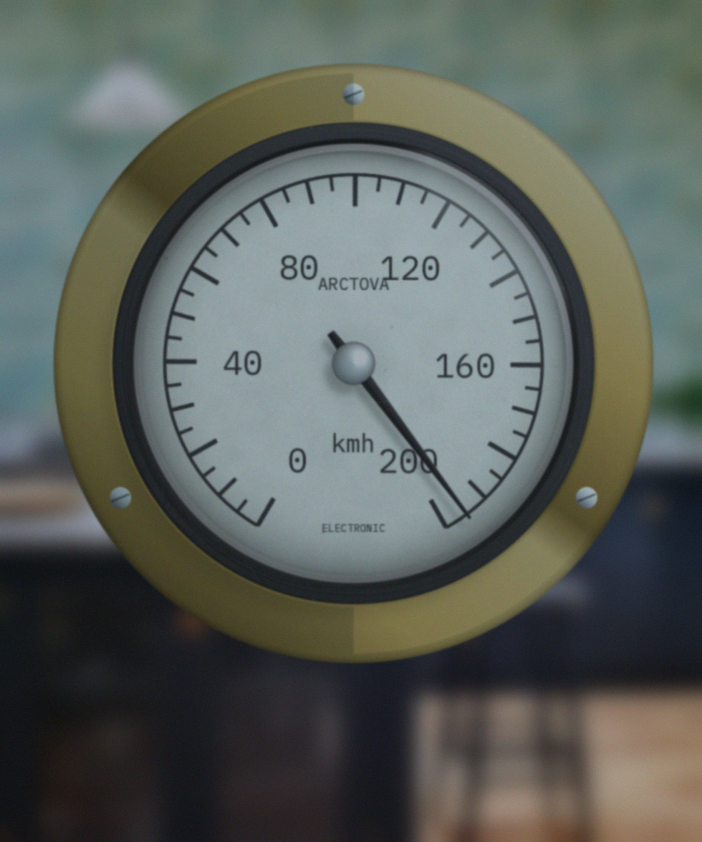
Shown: value=195 unit=km/h
